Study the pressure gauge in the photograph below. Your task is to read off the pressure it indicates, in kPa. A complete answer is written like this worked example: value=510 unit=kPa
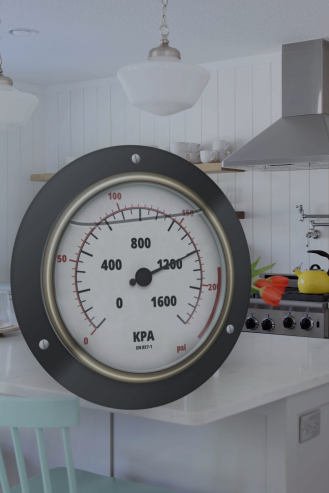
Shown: value=1200 unit=kPa
